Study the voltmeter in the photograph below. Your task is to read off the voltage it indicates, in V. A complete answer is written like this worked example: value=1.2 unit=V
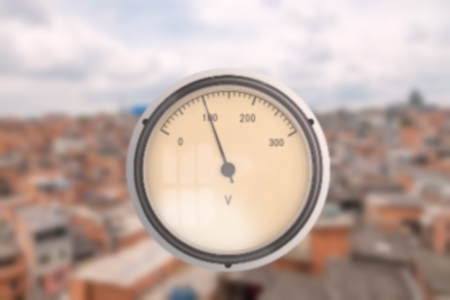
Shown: value=100 unit=V
